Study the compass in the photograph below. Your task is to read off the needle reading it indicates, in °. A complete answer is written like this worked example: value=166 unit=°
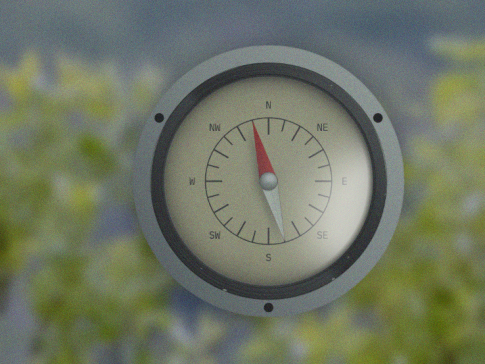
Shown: value=345 unit=°
